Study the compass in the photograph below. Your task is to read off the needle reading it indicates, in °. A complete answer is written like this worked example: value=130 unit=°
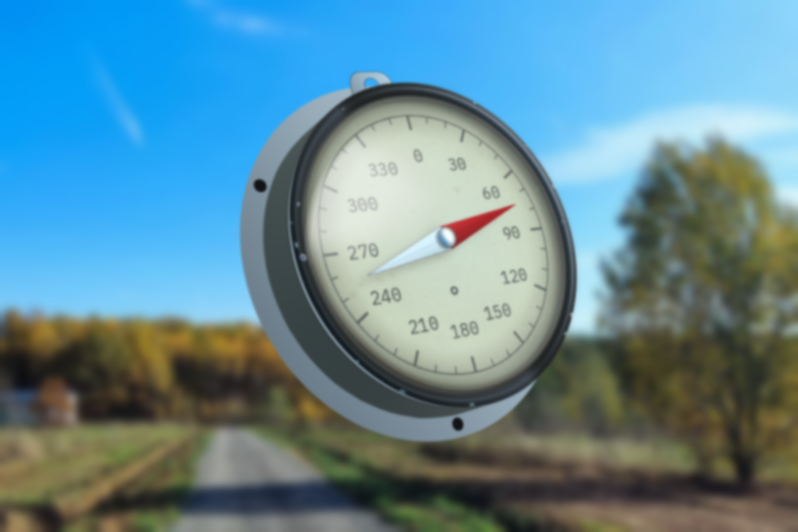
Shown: value=75 unit=°
